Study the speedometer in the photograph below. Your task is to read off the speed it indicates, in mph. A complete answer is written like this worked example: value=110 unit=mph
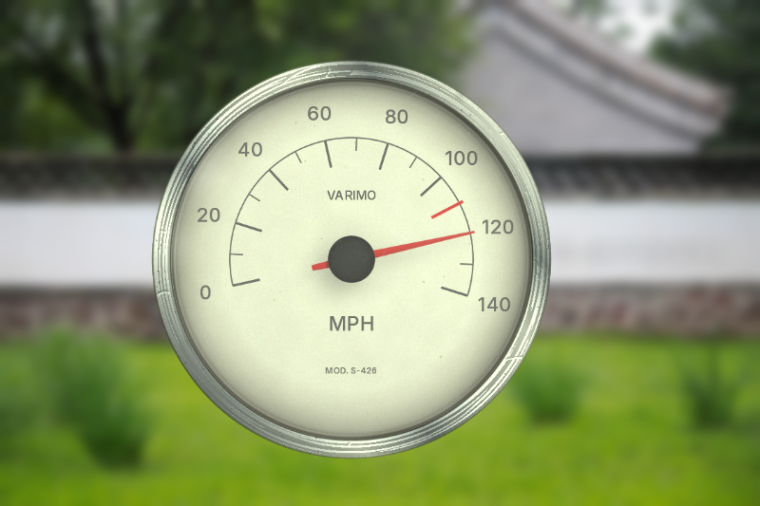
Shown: value=120 unit=mph
